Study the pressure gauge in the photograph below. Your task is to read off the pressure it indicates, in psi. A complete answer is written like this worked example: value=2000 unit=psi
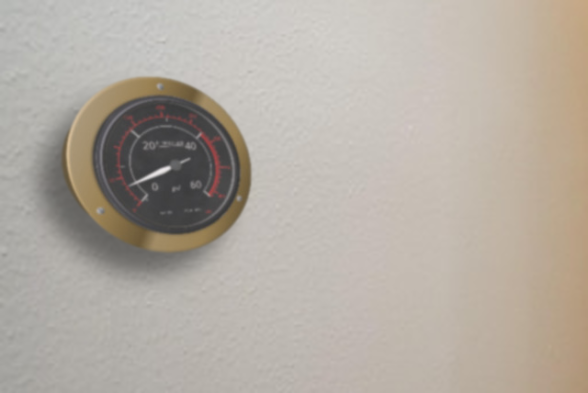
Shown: value=5 unit=psi
